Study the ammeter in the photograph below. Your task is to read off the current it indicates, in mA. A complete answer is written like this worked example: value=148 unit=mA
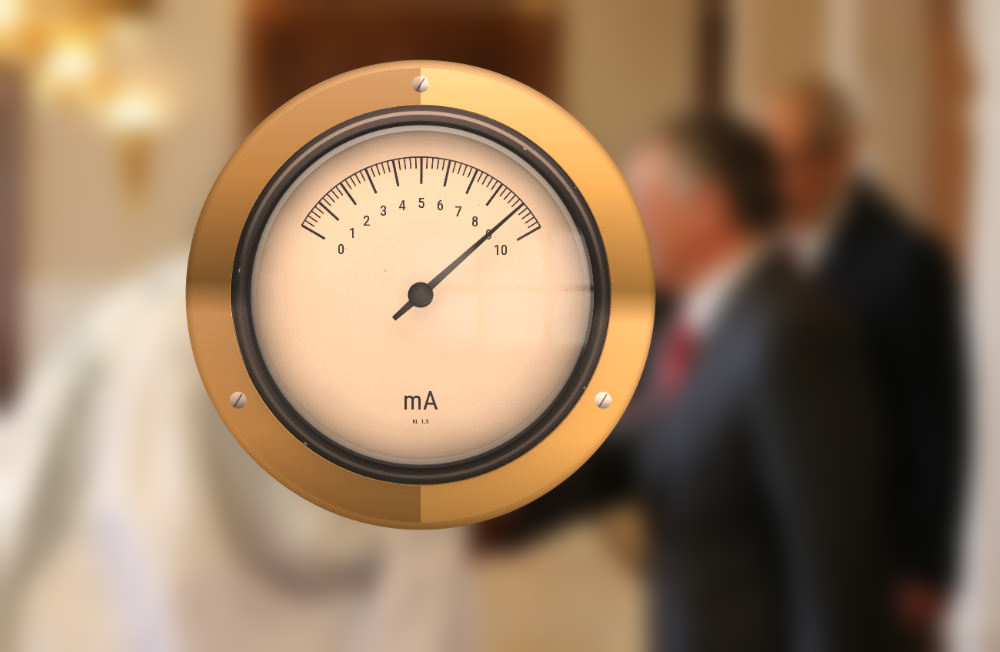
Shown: value=9 unit=mA
